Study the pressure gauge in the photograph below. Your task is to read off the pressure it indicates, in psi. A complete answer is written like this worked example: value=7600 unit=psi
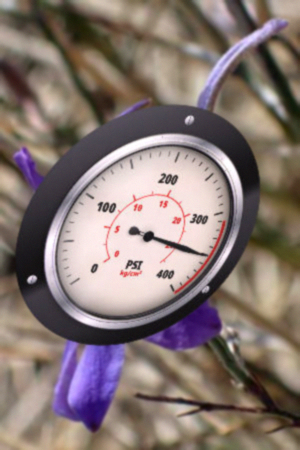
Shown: value=350 unit=psi
